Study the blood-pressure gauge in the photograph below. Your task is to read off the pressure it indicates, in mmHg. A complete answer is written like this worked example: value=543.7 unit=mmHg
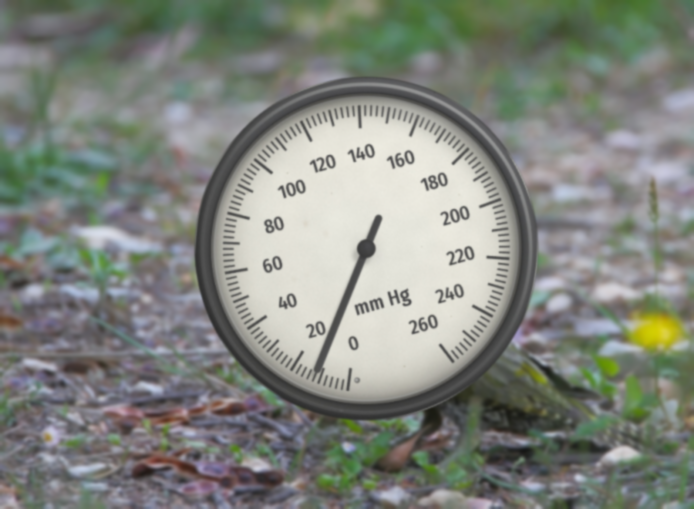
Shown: value=12 unit=mmHg
